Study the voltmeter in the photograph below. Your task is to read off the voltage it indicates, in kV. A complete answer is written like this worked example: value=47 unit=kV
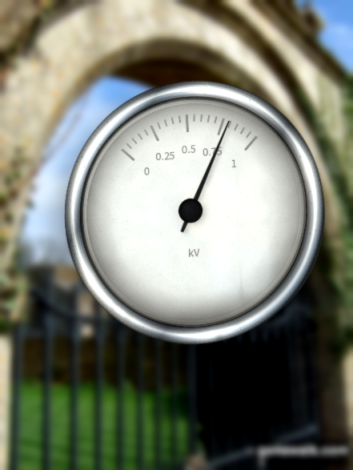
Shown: value=0.8 unit=kV
